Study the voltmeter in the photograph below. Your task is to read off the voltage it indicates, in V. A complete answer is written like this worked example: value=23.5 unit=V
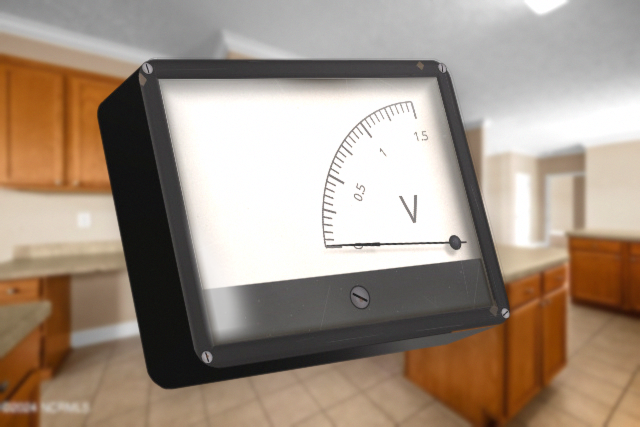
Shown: value=0 unit=V
